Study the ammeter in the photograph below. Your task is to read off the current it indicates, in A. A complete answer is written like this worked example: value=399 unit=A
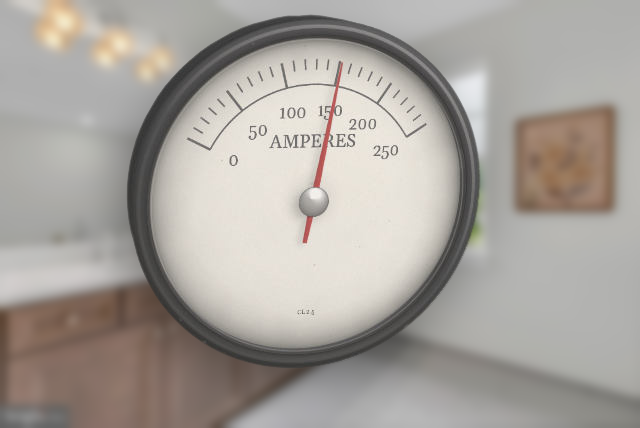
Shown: value=150 unit=A
